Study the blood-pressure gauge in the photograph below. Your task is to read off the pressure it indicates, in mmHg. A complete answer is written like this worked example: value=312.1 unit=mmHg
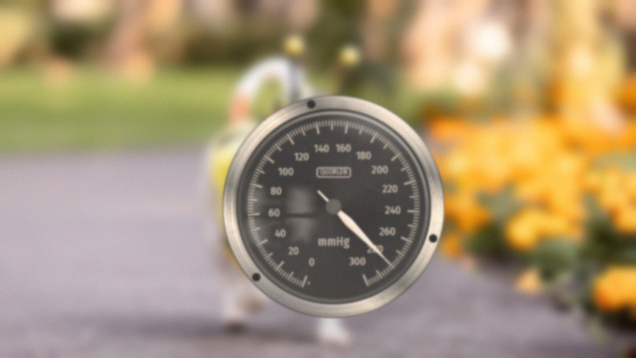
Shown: value=280 unit=mmHg
